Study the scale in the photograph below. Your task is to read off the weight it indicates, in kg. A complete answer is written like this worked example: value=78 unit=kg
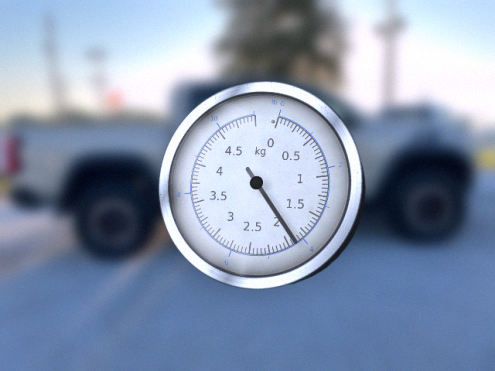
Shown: value=1.9 unit=kg
